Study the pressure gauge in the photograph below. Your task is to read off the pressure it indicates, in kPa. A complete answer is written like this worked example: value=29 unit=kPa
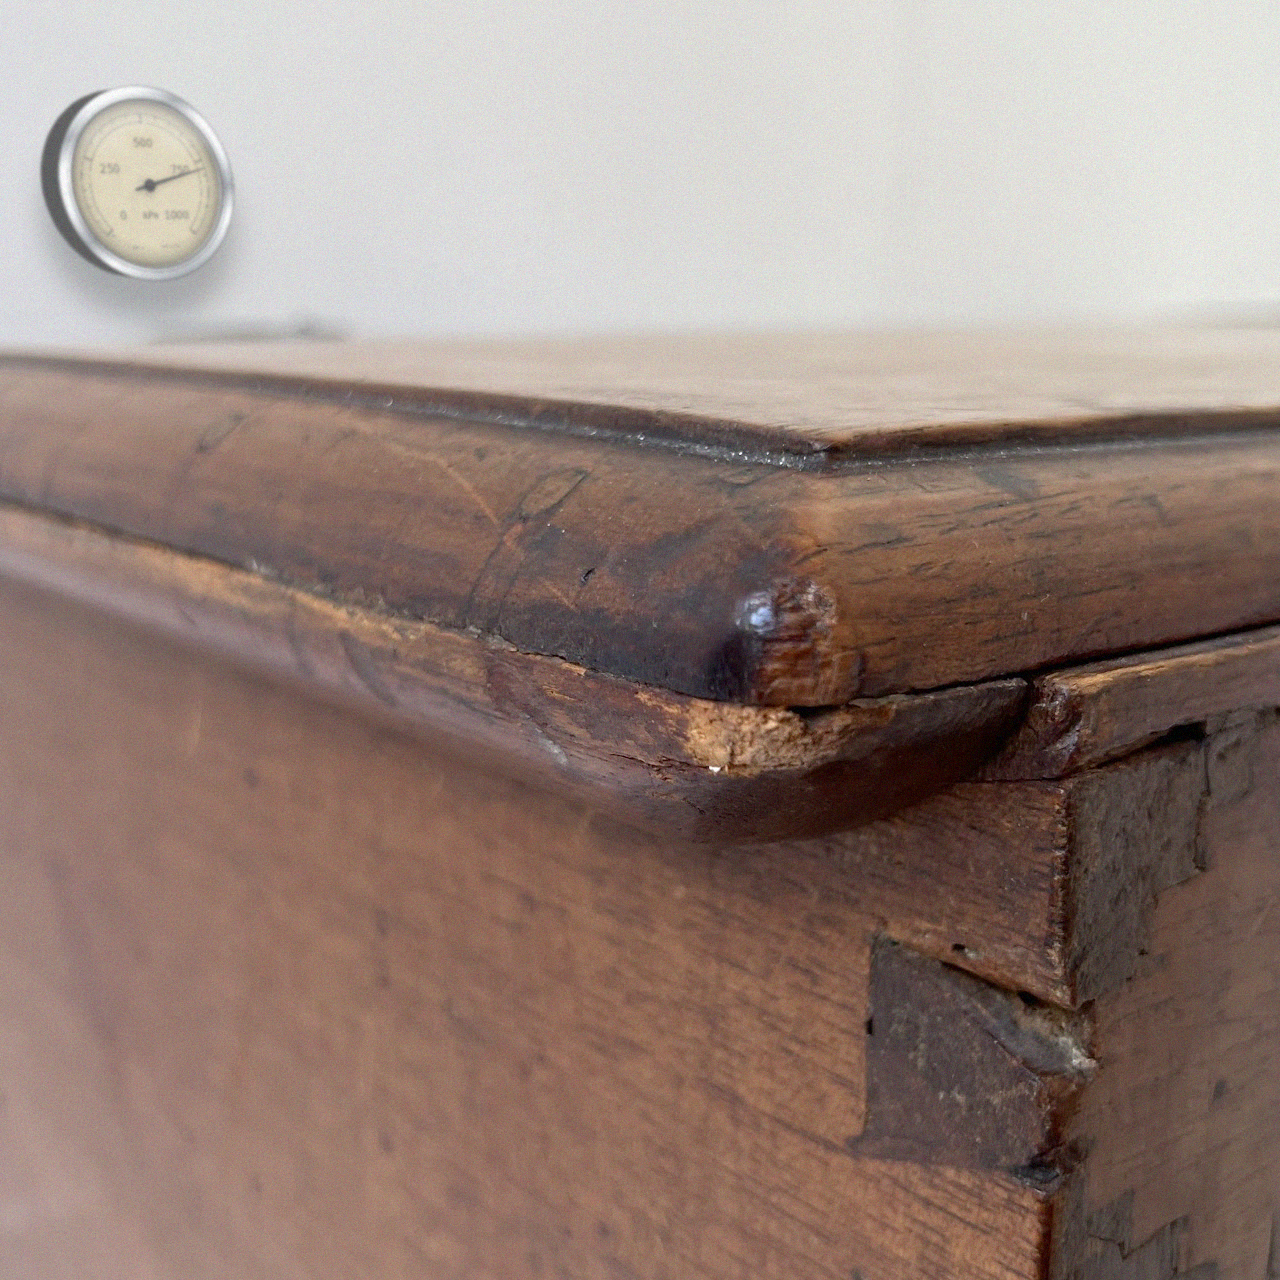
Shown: value=775 unit=kPa
